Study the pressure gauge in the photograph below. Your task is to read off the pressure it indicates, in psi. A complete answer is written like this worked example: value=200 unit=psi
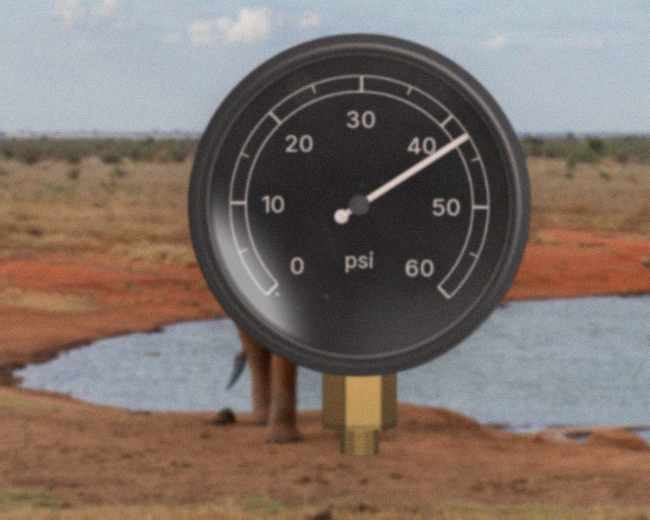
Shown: value=42.5 unit=psi
